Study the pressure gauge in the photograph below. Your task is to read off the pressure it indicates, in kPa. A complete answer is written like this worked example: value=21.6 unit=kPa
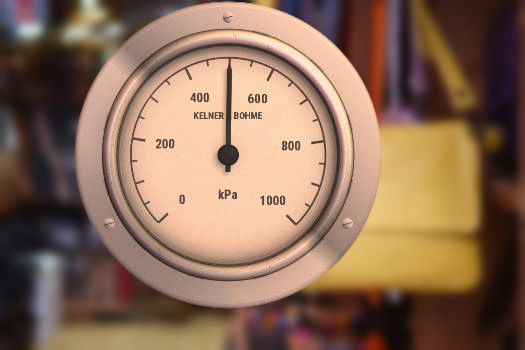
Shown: value=500 unit=kPa
